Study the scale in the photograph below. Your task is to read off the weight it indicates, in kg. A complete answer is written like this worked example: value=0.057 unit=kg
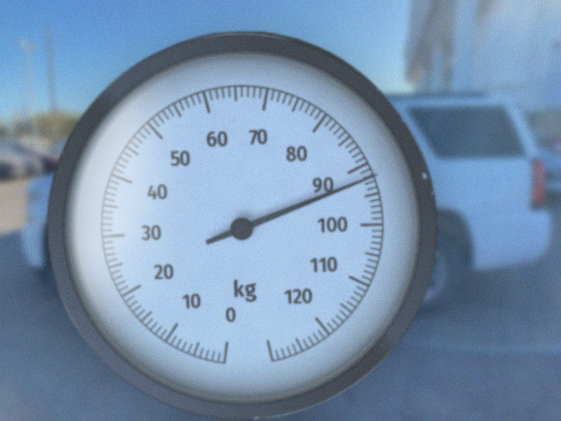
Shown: value=92 unit=kg
